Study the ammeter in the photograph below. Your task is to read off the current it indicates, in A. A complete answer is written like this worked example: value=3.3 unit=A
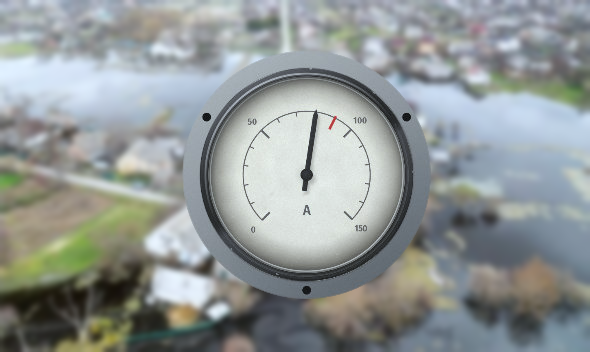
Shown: value=80 unit=A
